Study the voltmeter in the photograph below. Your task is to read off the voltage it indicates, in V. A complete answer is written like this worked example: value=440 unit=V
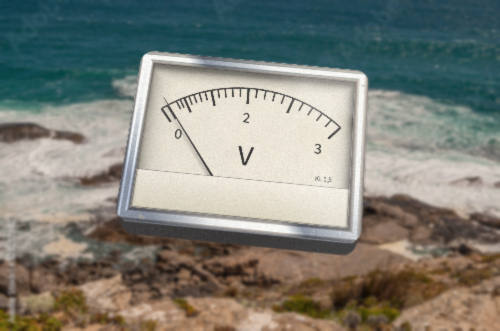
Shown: value=0.5 unit=V
